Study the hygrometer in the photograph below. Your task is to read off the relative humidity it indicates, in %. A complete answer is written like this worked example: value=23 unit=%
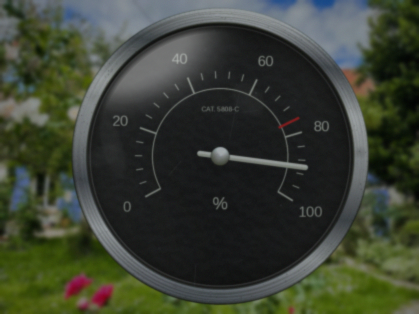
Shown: value=90 unit=%
